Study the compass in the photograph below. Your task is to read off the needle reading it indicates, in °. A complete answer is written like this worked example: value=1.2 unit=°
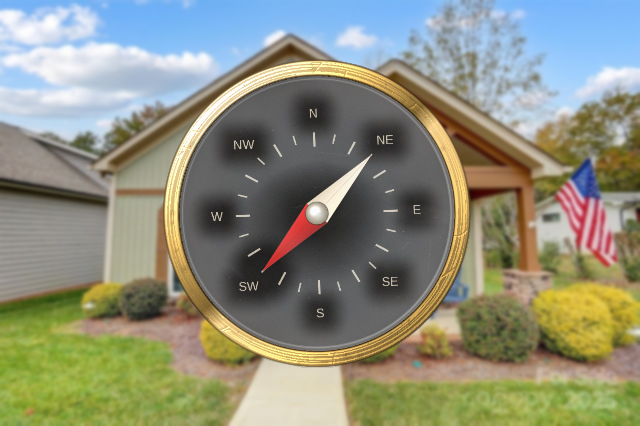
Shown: value=225 unit=°
